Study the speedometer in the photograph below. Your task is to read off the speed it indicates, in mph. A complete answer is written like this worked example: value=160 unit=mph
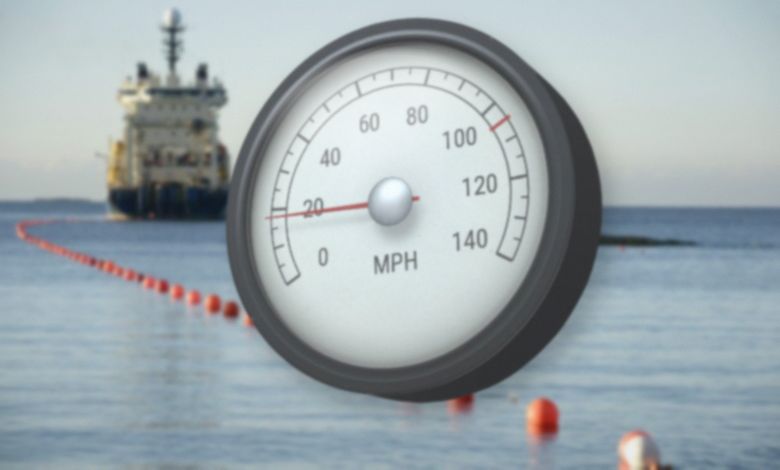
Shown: value=17.5 unit=mph
